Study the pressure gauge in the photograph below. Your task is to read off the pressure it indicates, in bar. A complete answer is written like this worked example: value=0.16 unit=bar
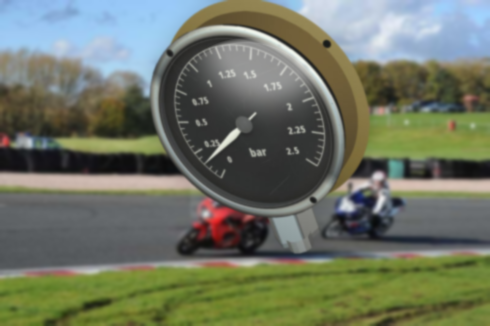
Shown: value=0.15 unit=bar
